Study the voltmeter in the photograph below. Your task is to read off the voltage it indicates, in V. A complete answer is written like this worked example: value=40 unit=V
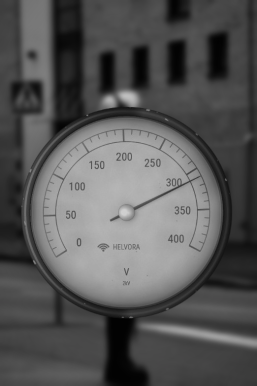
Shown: value=310 unit=V
